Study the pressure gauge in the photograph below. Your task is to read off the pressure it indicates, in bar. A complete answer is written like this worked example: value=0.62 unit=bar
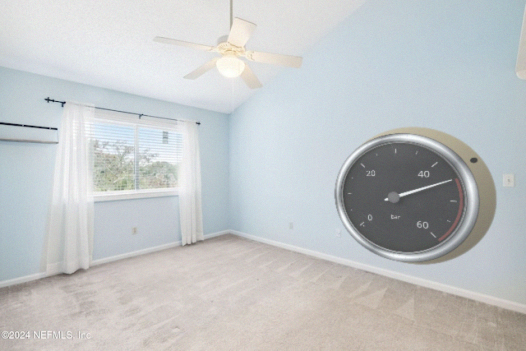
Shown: value=45 unit=bar
